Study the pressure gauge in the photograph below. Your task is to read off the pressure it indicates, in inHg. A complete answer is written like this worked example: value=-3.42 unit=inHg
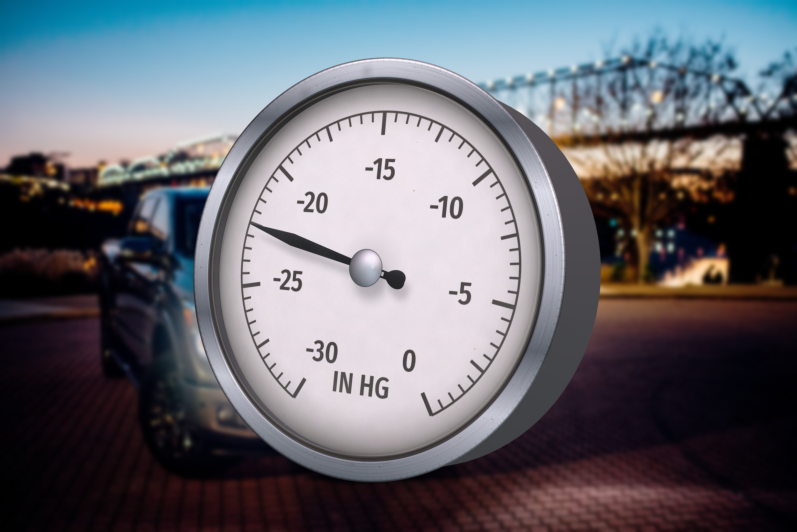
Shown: value=-22.5 unit=inHg
